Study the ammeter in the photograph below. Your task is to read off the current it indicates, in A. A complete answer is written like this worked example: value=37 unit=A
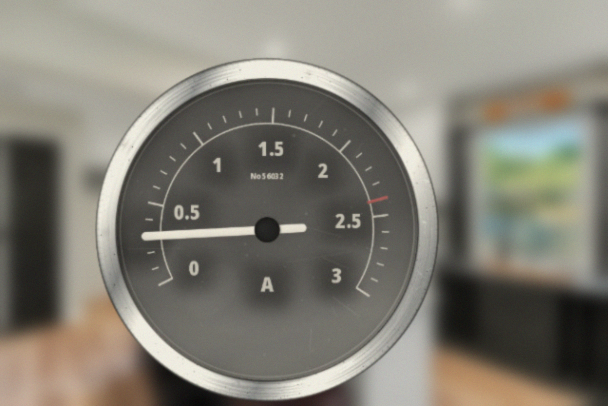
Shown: value=0.3 unit=A
